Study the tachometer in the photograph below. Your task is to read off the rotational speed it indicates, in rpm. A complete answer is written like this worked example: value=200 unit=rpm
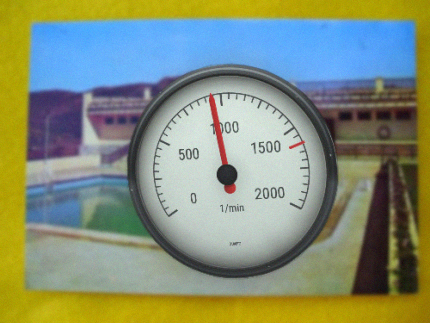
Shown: value=950 unit=rpm
